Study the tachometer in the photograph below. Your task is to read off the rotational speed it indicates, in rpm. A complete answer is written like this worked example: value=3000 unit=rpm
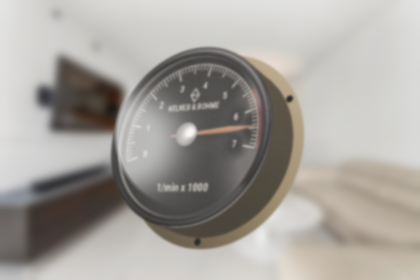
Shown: value=6500 unit=rpm
